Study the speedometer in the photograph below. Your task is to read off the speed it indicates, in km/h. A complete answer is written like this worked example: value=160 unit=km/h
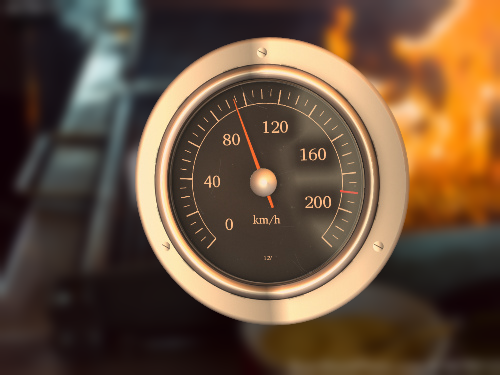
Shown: value=95 unit=km/h
